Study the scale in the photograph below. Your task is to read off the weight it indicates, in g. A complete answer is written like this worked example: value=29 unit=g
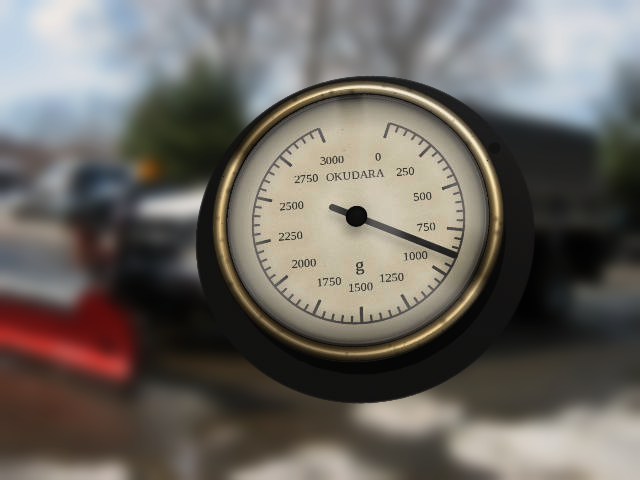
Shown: value=900 unit=g
